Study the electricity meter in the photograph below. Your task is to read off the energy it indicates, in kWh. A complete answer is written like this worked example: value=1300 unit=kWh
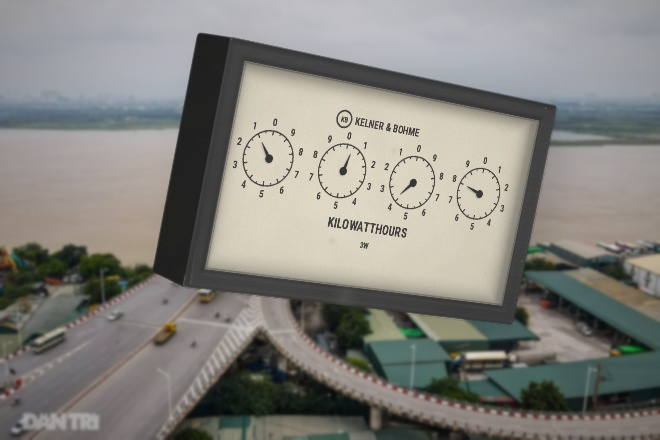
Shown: value=1038 unit=kWh
